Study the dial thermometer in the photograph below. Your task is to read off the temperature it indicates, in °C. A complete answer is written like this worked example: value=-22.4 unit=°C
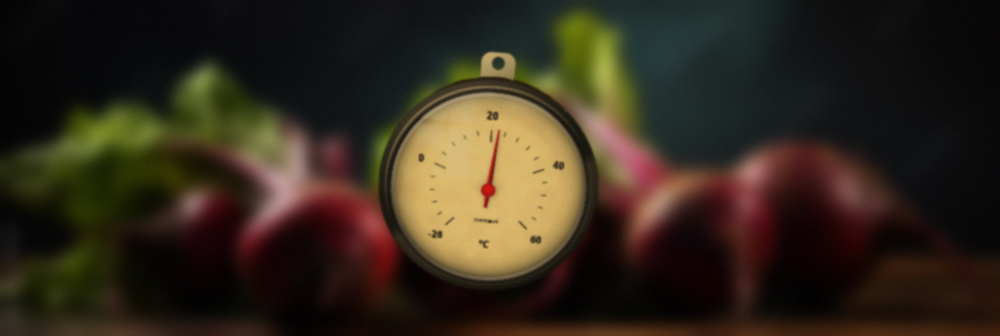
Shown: value=22 unit=°C
